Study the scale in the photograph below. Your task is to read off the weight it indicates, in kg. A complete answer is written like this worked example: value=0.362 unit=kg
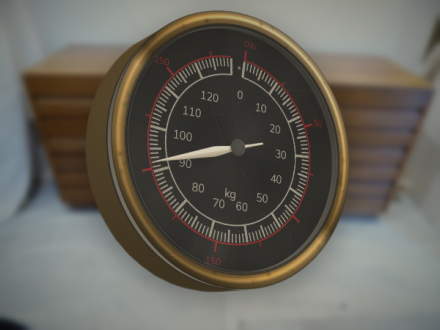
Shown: value=92 unit=kg
